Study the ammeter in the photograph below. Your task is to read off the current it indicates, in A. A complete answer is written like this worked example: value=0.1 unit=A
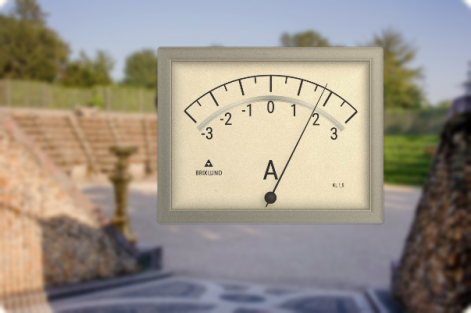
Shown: value=1.75 unit=A
